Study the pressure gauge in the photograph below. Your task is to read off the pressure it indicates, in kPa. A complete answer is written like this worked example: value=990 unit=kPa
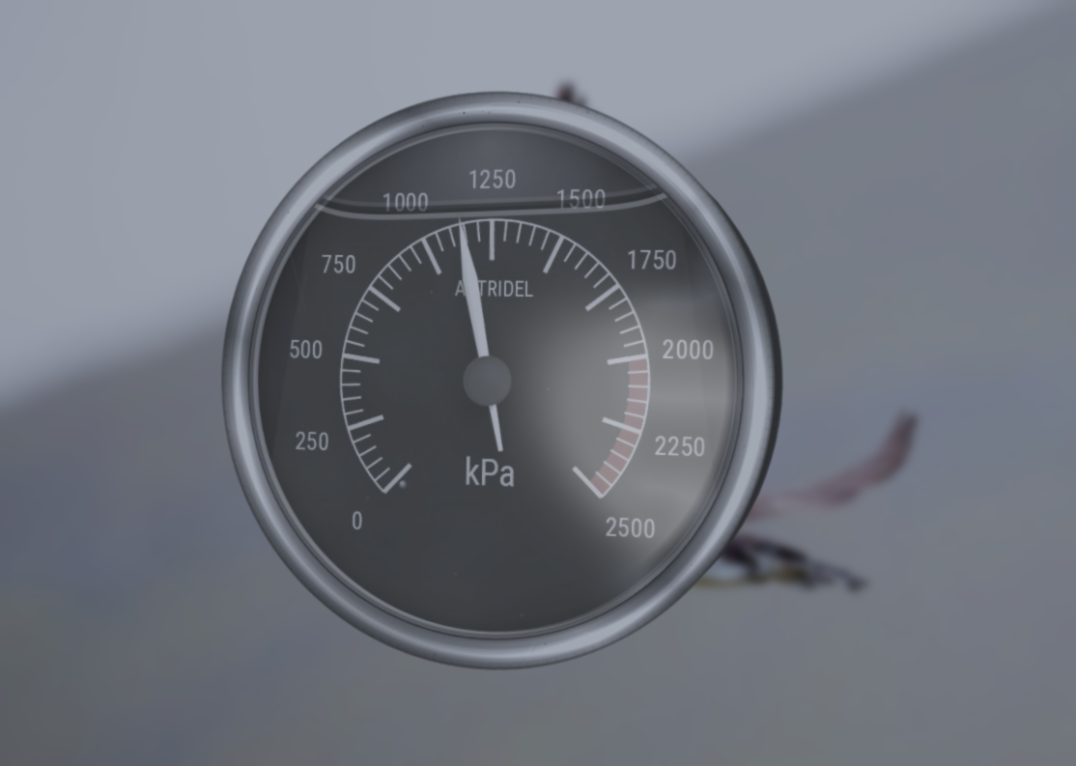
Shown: value=1150 unit=kPa
